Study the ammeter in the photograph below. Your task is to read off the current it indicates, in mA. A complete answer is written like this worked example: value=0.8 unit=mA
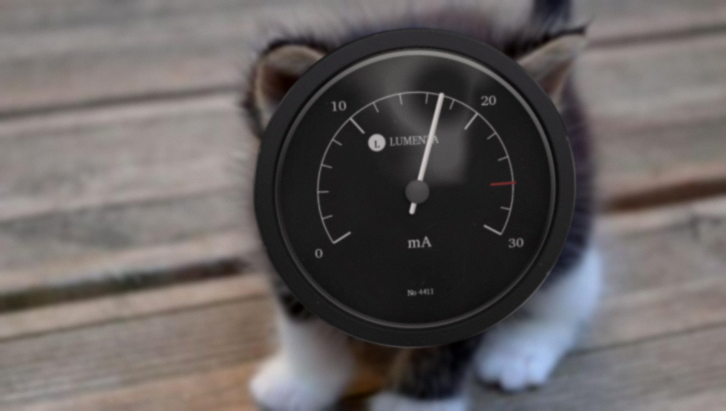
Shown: value=17 unit=mA
